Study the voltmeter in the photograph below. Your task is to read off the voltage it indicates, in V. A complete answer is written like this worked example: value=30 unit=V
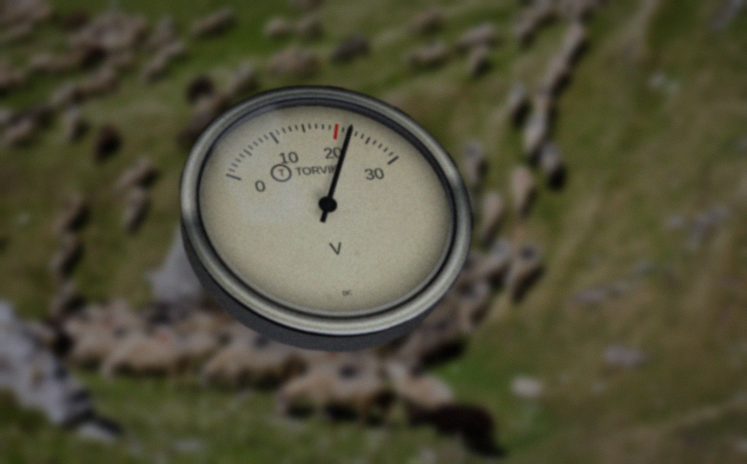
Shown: value=22 unit=V
